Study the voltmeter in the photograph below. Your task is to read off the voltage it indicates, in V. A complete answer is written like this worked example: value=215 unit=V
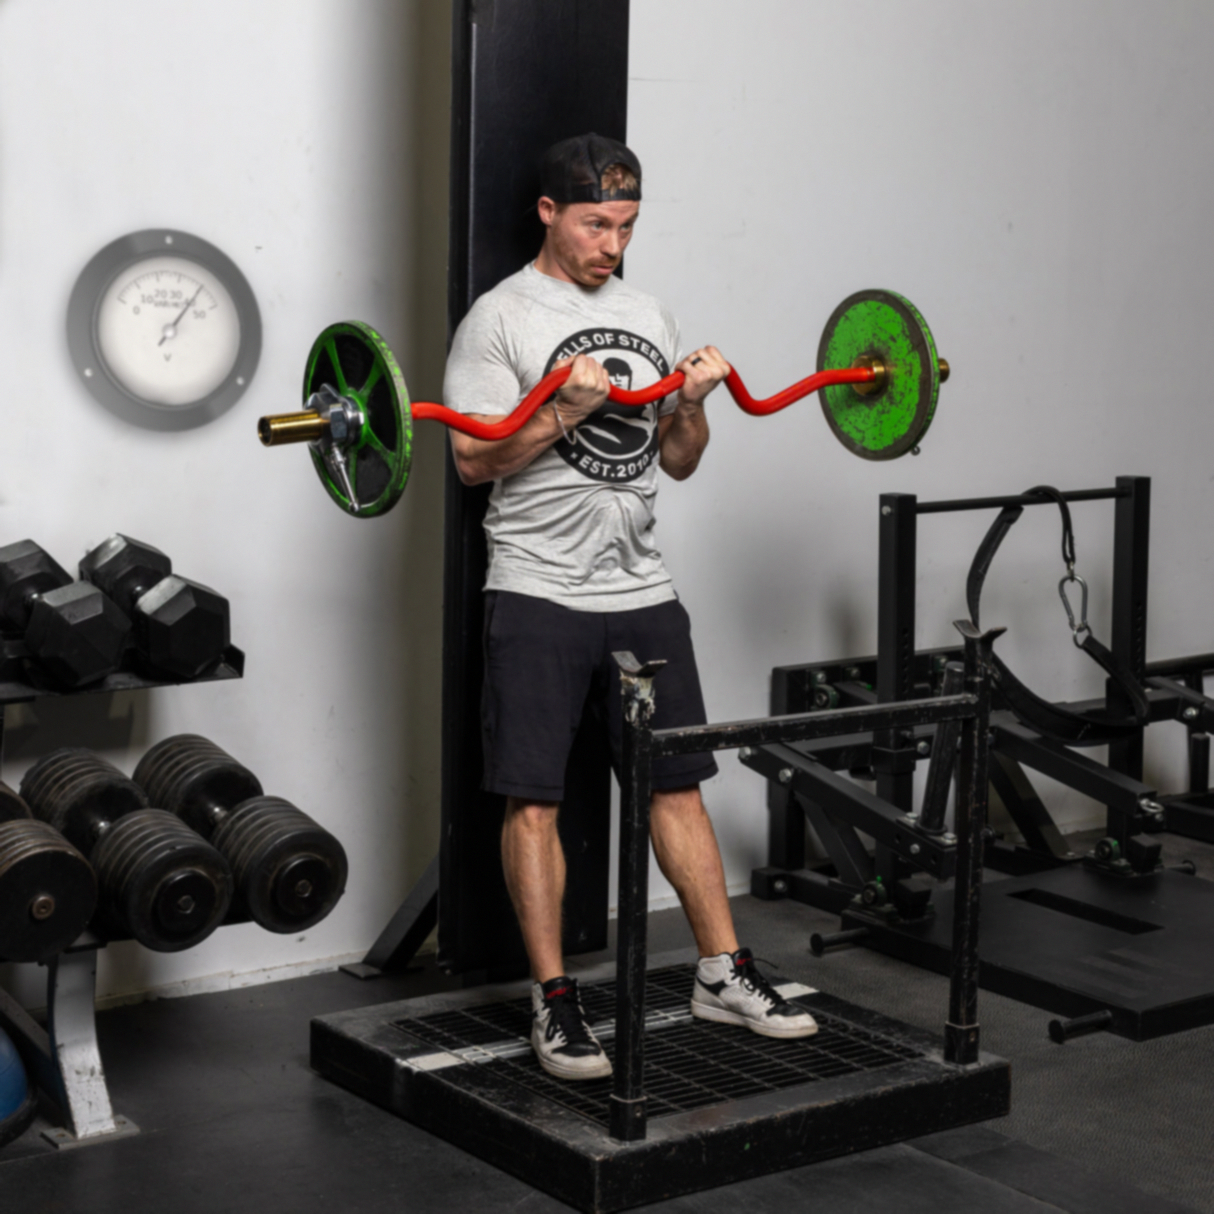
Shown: value=40 unit=V
